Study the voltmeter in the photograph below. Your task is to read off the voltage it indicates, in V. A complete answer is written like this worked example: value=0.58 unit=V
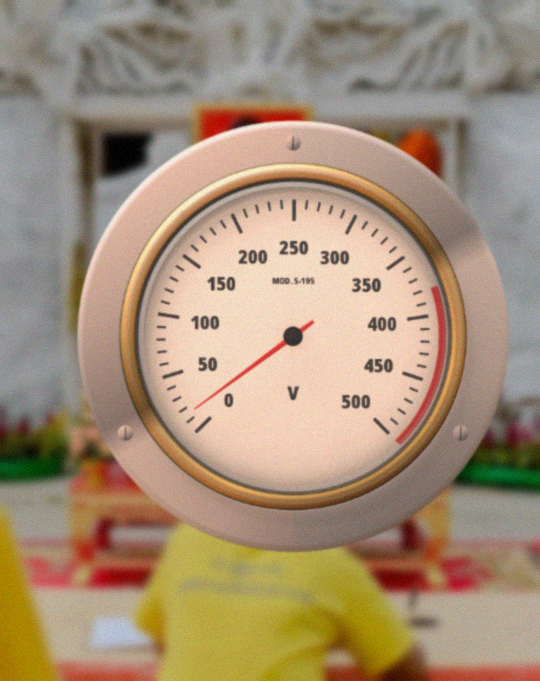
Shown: value=15 unit=V
